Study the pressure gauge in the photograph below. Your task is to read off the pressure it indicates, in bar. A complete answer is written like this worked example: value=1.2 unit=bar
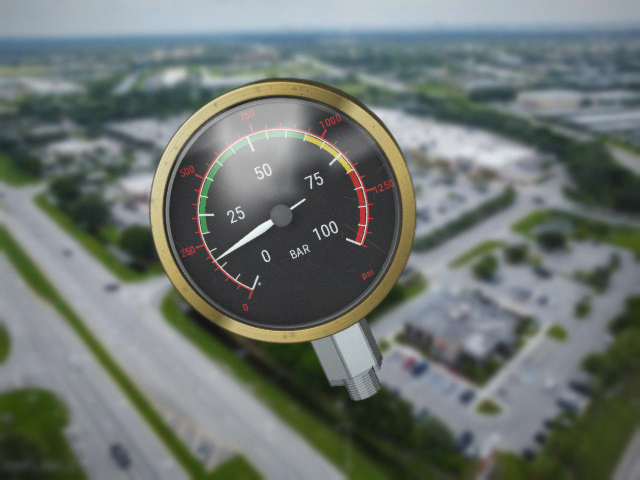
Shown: value=12.5 unit=bar
